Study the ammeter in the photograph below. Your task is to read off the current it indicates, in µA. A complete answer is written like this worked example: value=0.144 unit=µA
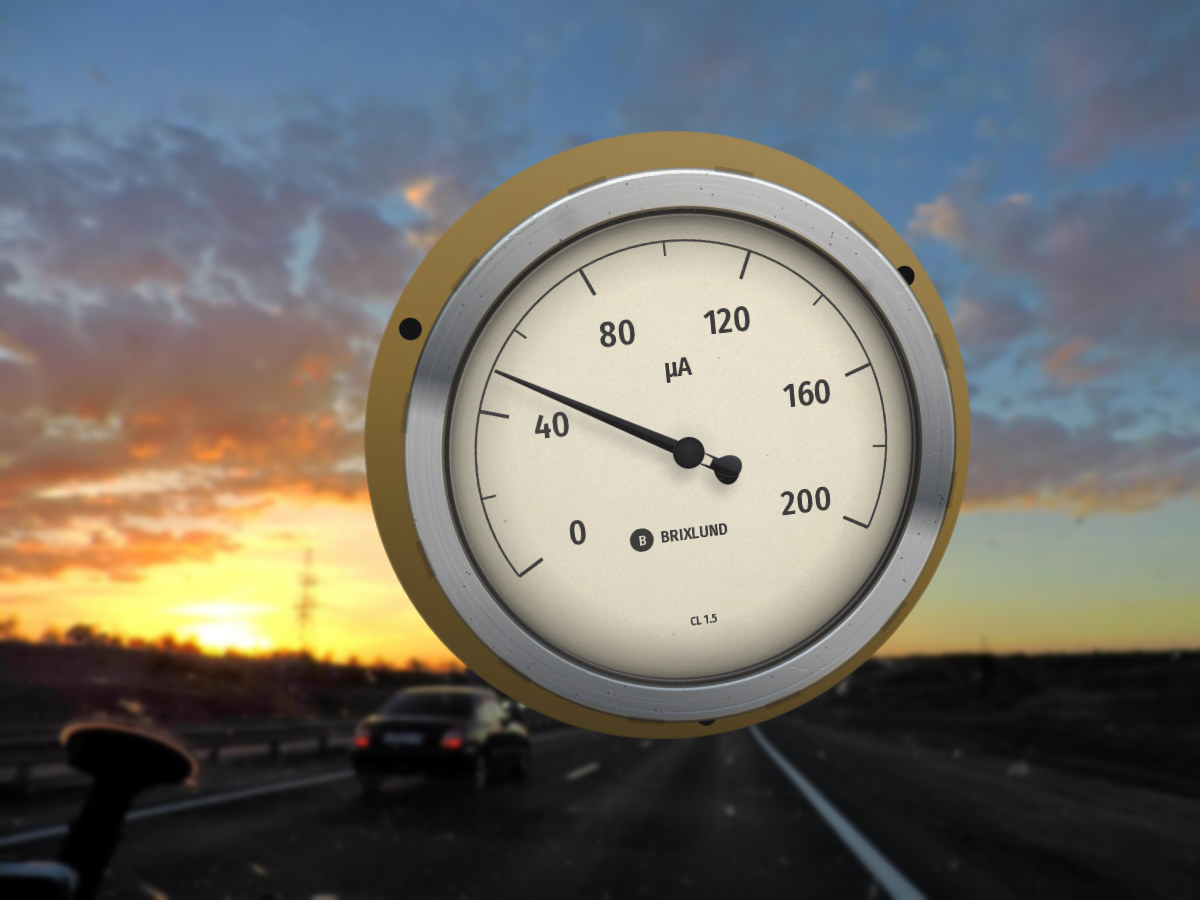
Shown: value=50 unit=µA
